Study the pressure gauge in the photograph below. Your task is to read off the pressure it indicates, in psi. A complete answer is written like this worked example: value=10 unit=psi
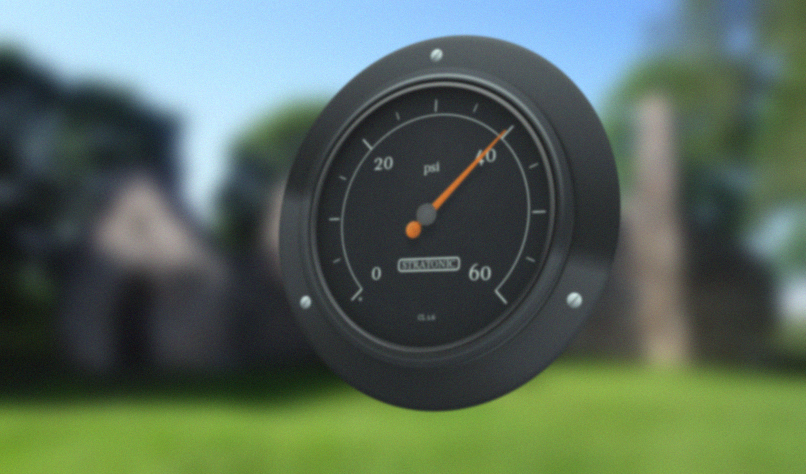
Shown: value=40 unit=psi
